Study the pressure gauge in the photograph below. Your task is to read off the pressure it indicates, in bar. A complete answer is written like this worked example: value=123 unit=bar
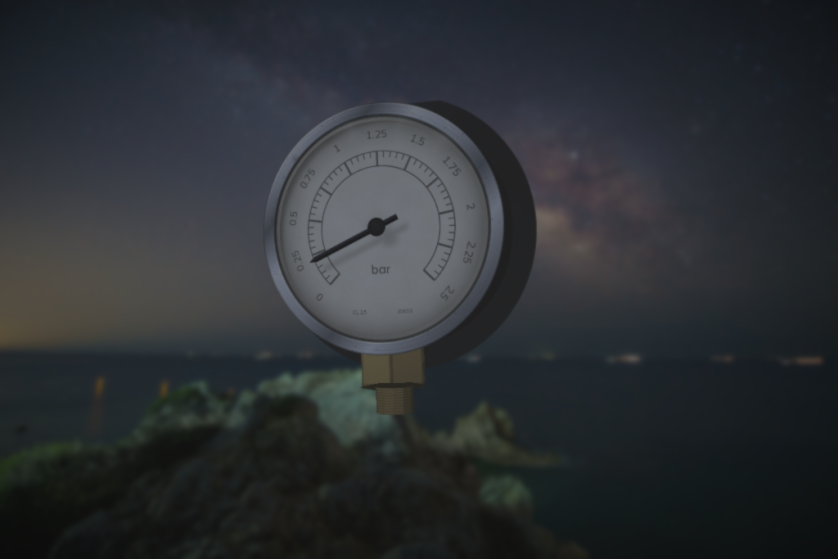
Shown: value=0.2 unit=bar
